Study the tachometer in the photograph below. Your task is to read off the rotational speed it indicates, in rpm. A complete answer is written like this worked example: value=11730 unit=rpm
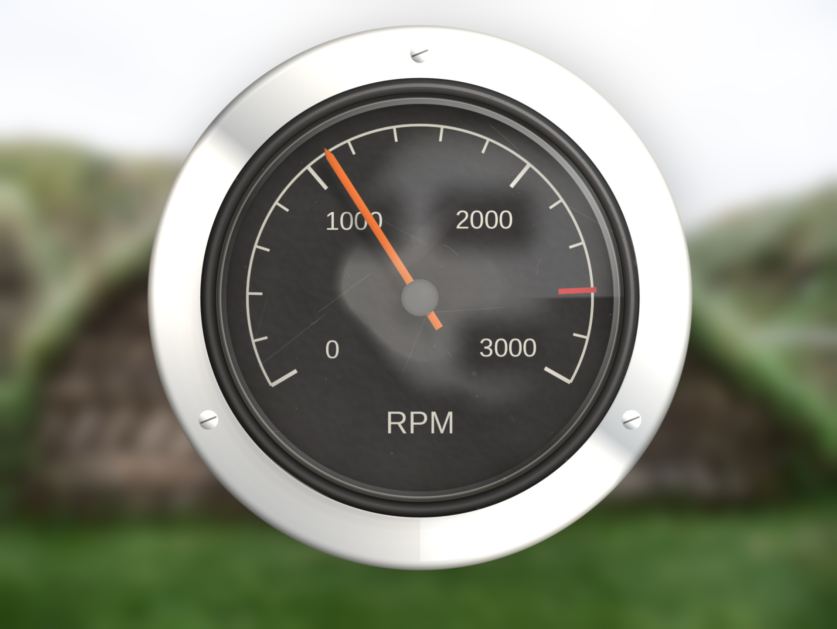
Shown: value=1100 unit=rpm
